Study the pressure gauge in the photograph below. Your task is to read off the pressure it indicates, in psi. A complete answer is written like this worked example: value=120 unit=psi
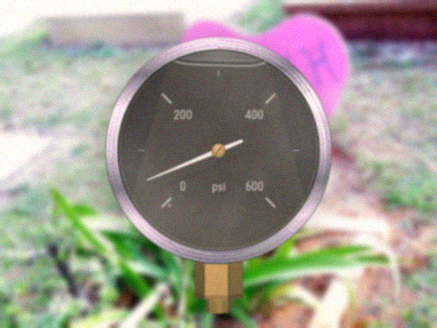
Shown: value=50 unit=psi
